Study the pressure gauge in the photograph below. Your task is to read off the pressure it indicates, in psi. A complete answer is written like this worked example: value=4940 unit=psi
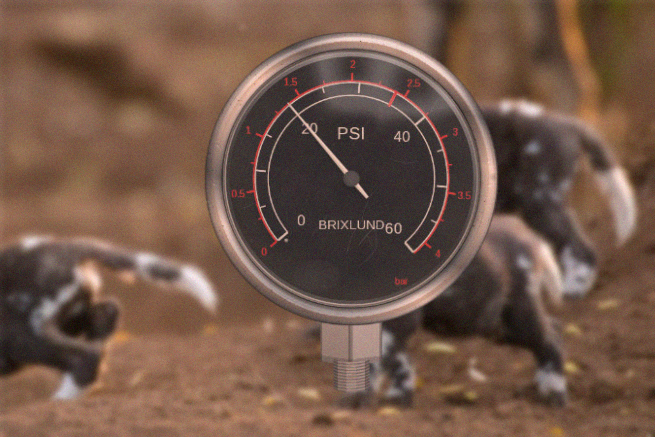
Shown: value=20 unit=psi
